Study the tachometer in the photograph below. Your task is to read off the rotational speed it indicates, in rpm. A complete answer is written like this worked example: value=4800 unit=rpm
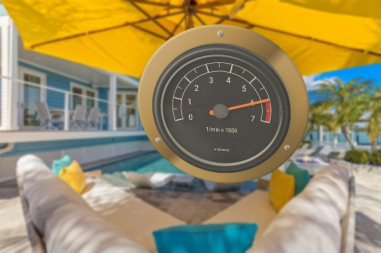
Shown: value=6000 unit=rpm
